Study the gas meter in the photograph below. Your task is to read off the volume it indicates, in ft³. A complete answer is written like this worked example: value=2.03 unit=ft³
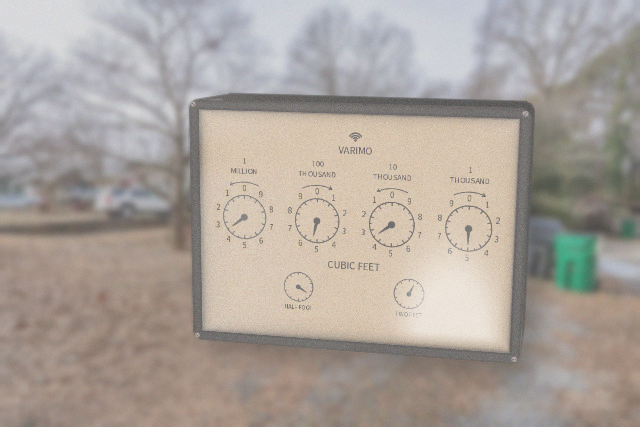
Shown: value=353500 unit=ft³
